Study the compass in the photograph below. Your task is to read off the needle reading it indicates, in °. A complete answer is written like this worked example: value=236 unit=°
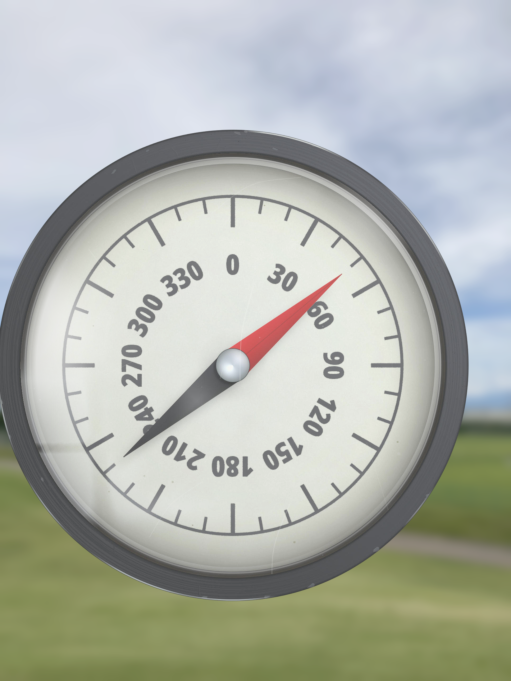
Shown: value=50 unit=°
